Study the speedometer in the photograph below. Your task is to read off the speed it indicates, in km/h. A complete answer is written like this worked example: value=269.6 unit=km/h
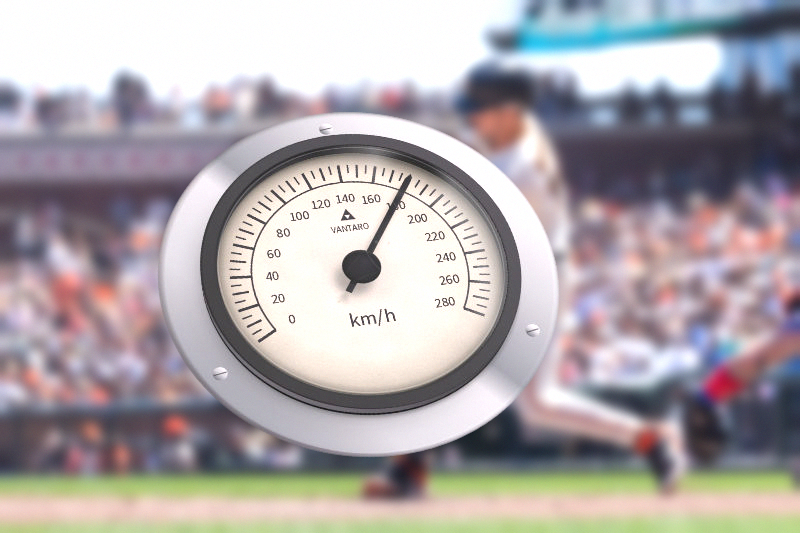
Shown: value=180 unit=km/h
